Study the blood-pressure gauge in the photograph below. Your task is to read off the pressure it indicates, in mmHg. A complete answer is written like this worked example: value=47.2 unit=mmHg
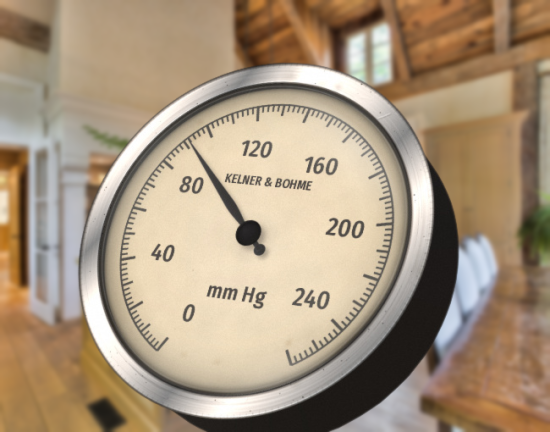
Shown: value=92 unit=mmHg
